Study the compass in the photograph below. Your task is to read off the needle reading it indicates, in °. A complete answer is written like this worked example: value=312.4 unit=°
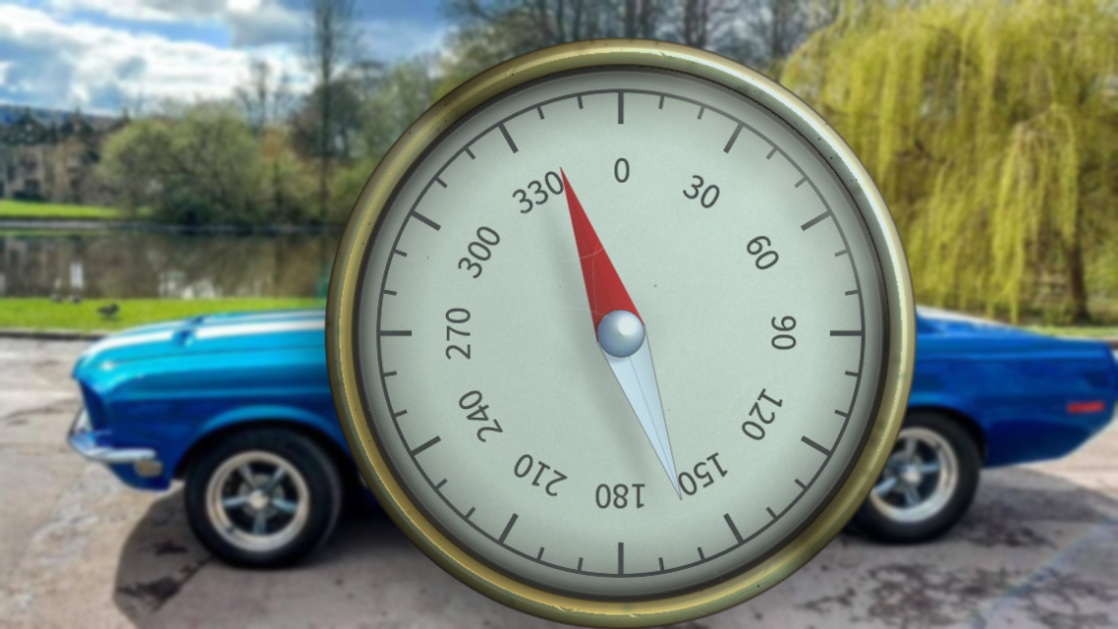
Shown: value=340 unit=°
